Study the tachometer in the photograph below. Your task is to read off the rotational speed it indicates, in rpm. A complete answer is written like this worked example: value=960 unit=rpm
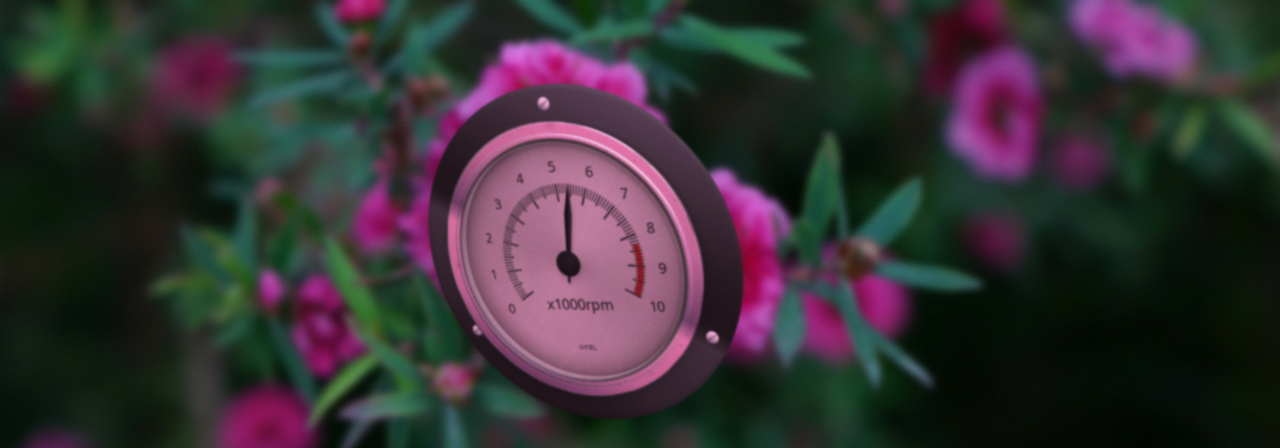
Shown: value=5500 unit=rpm
